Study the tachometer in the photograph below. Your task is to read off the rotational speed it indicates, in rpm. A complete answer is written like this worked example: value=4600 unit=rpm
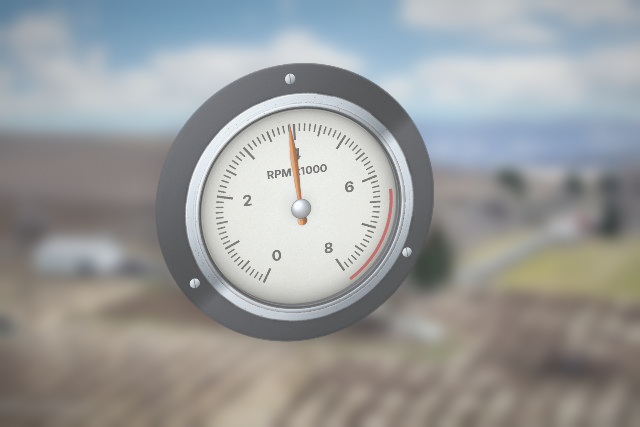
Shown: value=3900 unit=rpm
